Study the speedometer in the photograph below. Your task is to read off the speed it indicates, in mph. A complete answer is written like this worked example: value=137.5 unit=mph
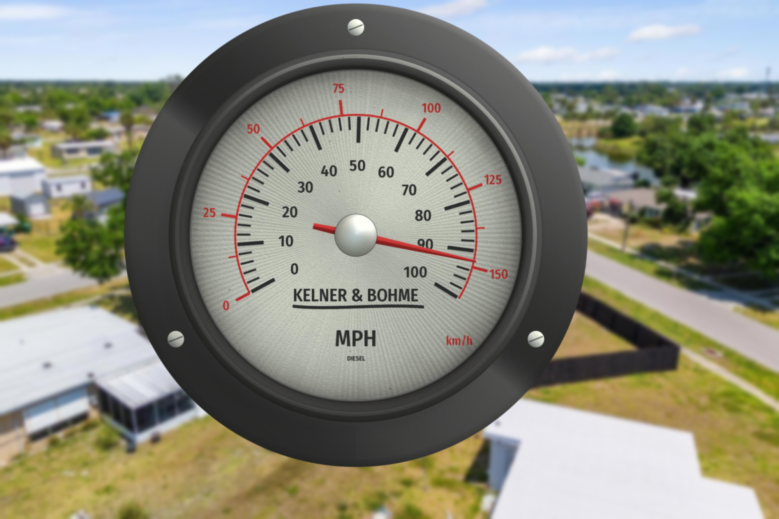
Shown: value=92 unit=mph
